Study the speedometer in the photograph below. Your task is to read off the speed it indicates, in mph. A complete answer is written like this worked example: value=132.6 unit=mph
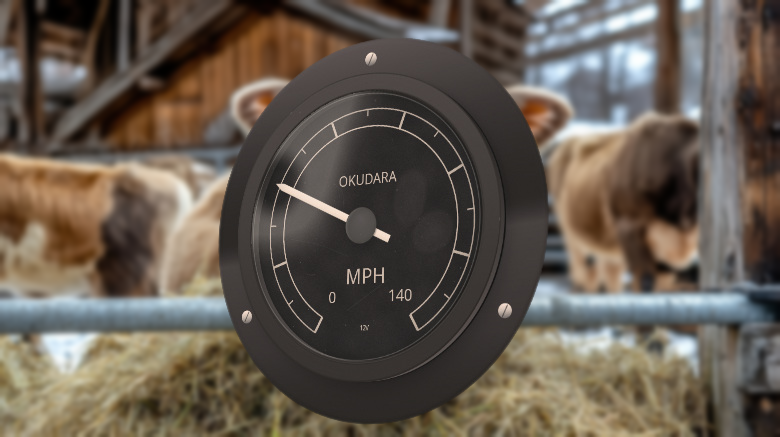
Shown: value=40 unit=mph
